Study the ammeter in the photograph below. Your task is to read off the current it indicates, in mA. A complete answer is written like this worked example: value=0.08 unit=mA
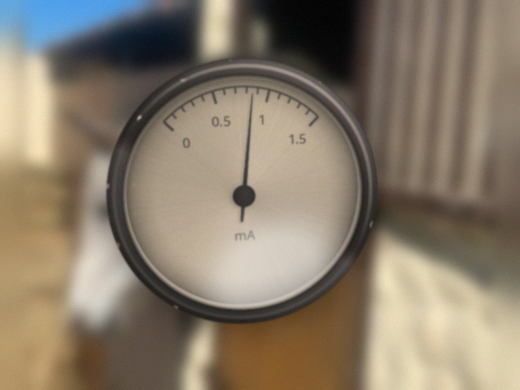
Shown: value=0.85 unit=mA
